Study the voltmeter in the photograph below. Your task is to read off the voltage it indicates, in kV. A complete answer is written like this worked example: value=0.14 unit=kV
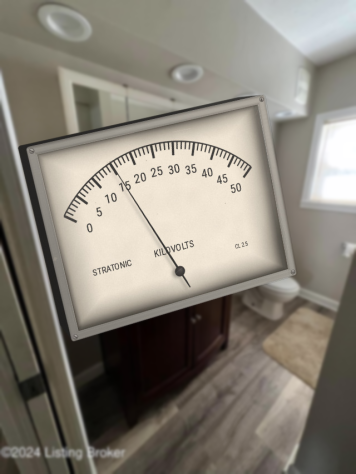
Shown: value=15 unit=kV
